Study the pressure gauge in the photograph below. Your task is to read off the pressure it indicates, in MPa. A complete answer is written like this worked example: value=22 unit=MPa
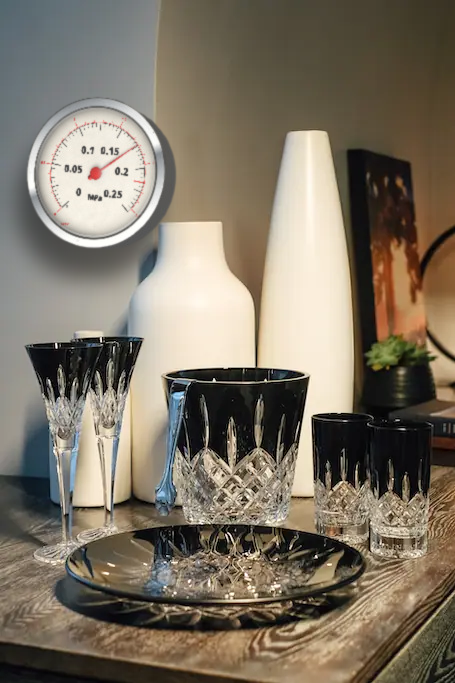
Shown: value=0.175 unit=MPa
